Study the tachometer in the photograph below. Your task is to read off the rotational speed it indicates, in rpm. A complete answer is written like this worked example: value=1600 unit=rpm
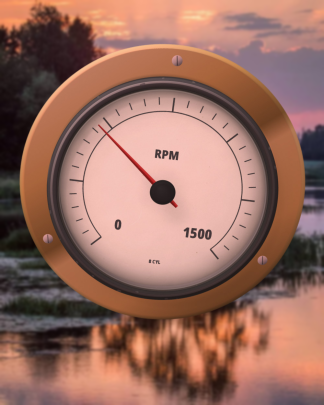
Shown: value=475 unit=rpm
